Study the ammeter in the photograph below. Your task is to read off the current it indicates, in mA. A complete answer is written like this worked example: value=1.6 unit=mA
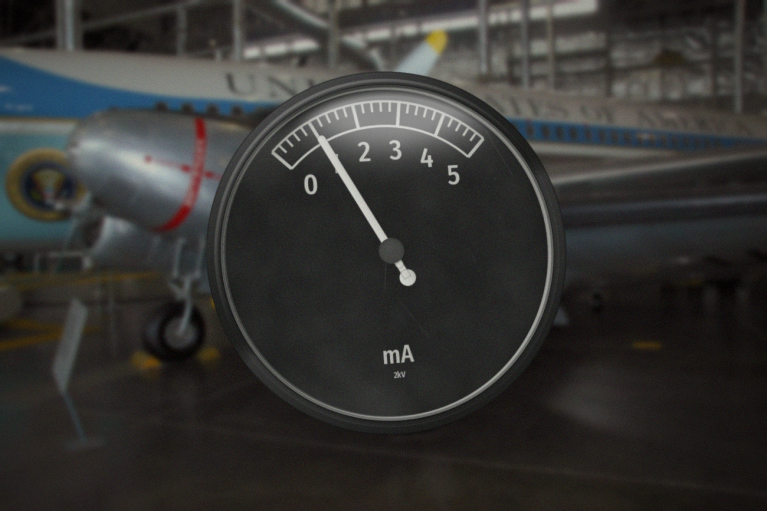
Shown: value=1 unit=mA
